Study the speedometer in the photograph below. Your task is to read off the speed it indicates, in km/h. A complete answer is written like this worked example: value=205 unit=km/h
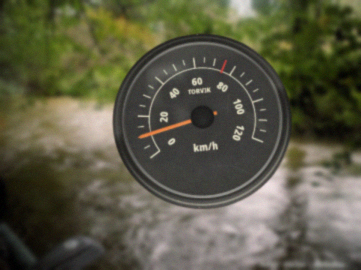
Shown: value=10 unit=km/h
